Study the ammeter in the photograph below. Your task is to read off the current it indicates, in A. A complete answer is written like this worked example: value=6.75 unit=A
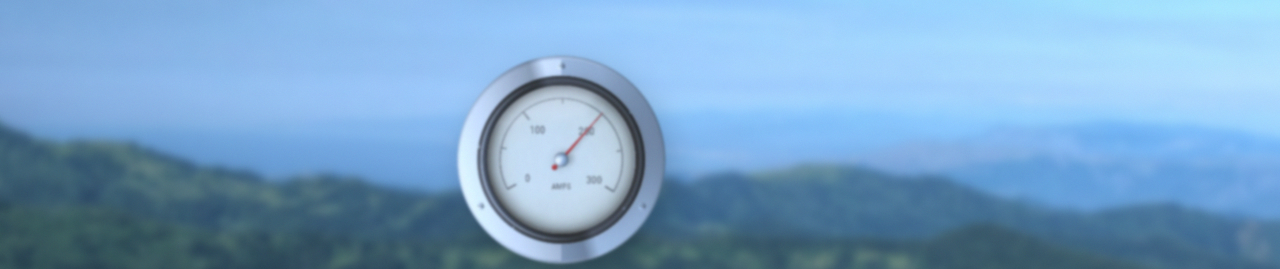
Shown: value=200 unit=A
